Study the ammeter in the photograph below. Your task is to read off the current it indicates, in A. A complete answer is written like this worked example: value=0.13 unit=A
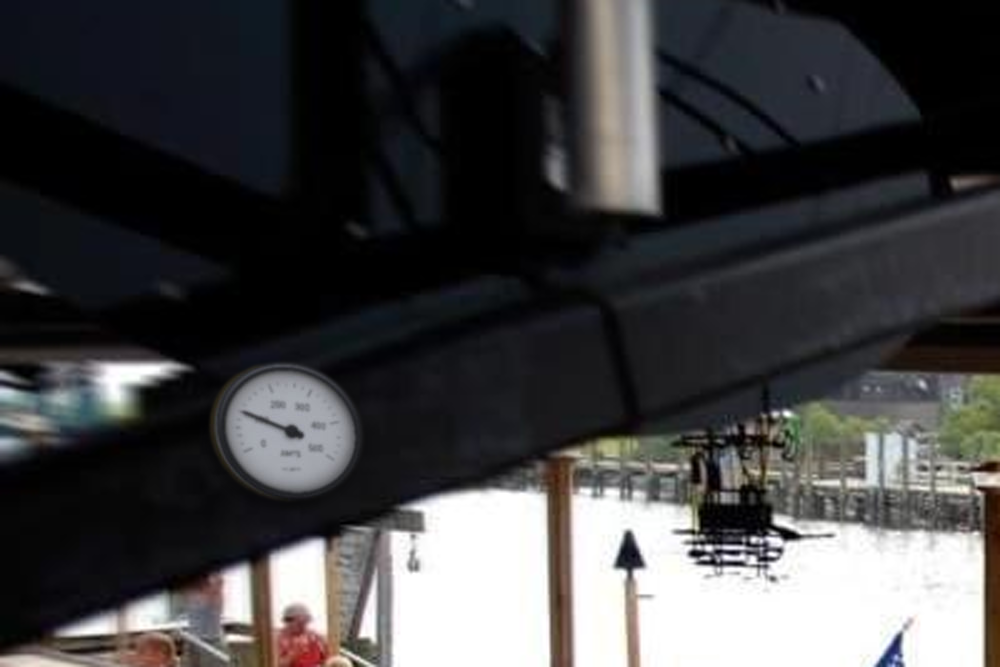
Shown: value=100 unit=A
